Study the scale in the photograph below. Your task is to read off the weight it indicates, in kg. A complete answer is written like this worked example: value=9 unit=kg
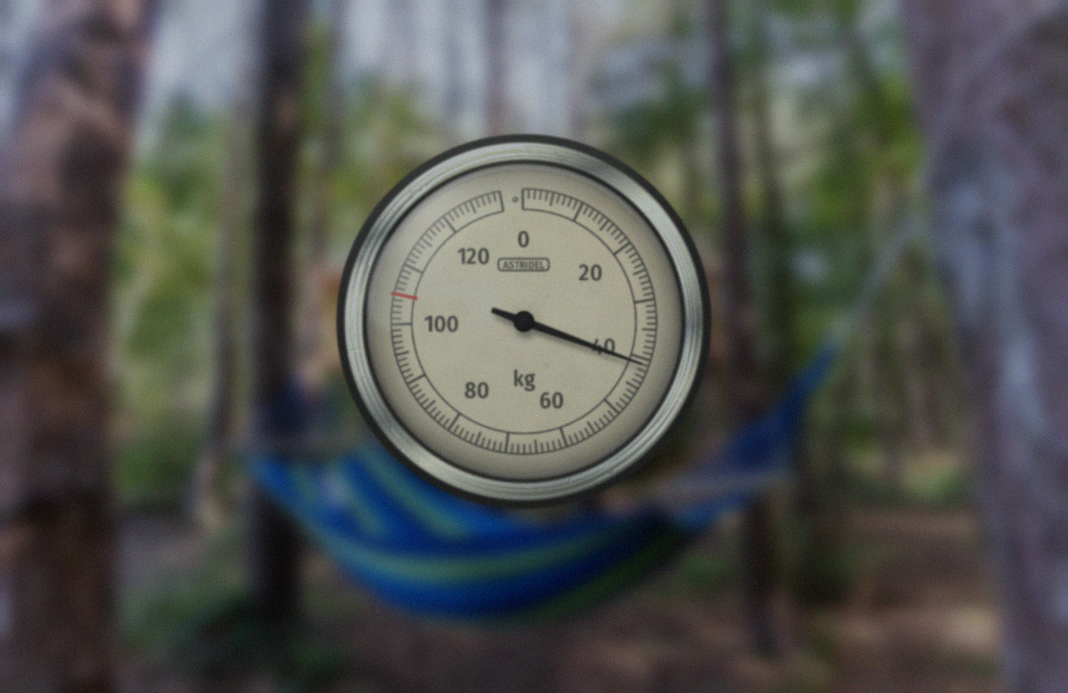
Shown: value=41 unit=kg
